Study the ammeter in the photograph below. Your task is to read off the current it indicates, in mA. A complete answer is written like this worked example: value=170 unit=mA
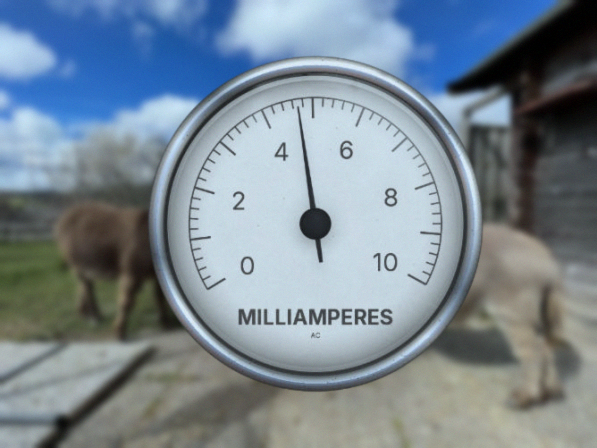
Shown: value=4.7 unit=mA
